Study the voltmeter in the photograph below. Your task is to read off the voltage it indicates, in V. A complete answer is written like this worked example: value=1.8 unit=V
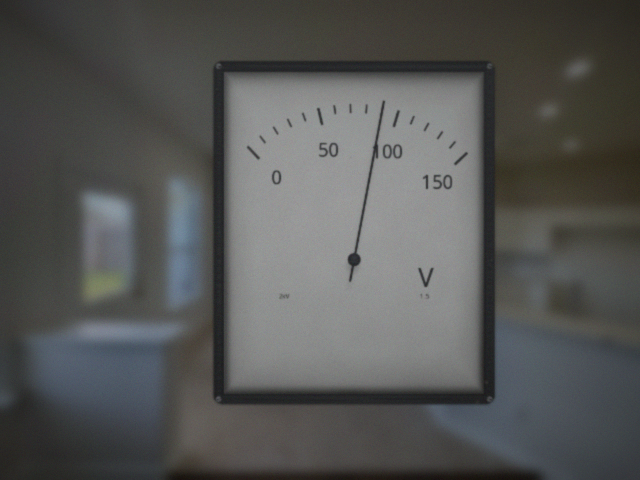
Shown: value=90 unit=V
